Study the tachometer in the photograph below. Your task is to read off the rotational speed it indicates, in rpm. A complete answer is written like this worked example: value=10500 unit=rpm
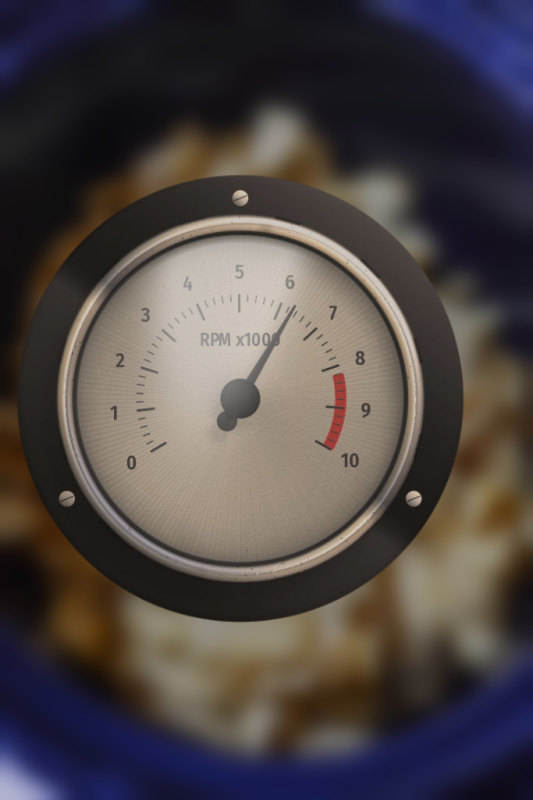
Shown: value=6300 unit=rpm
